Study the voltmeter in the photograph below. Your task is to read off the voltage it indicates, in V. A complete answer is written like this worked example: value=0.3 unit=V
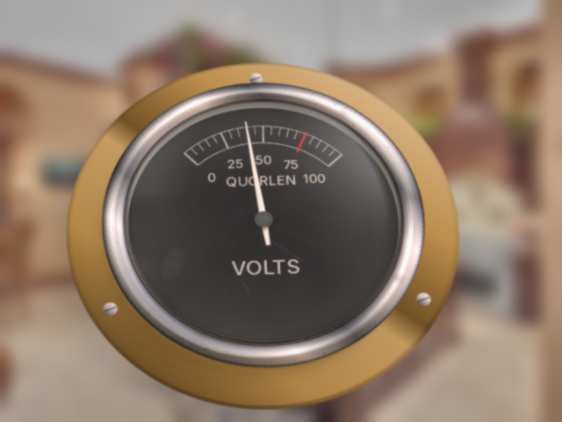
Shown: value=40 unit=V
